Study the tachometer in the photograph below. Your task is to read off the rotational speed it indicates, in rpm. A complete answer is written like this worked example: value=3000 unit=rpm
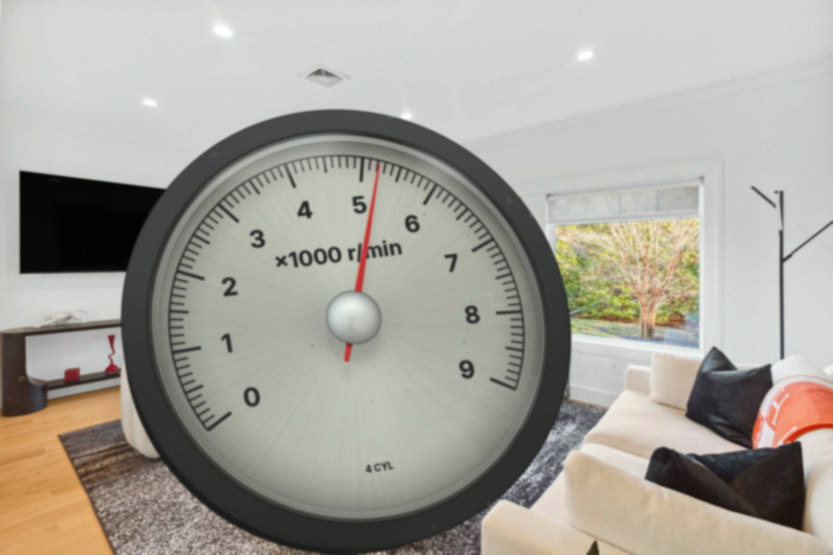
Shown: value=5200 unit=rpm
